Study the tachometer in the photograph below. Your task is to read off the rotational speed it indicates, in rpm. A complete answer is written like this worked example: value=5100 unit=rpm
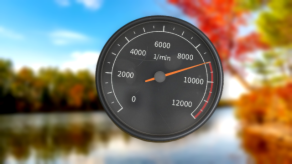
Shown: value=9000 unit=rpm
